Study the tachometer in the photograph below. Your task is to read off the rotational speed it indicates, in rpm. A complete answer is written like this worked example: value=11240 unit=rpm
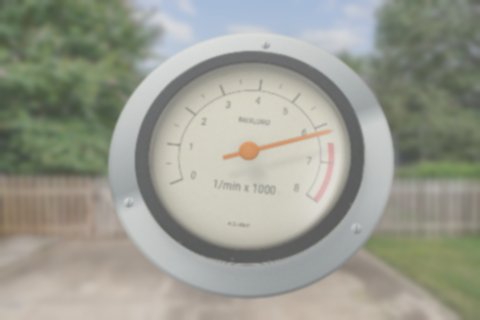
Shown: value=6250 unit=rpm
